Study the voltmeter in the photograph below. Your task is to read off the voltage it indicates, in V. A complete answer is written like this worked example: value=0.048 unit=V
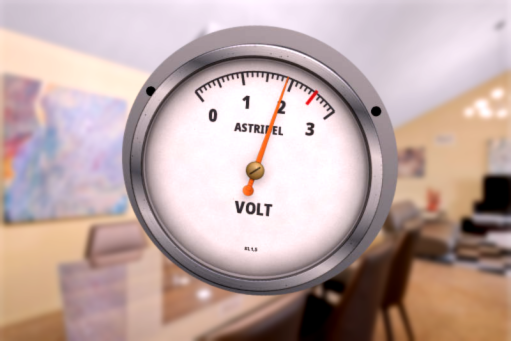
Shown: value=1.9 unit=V
